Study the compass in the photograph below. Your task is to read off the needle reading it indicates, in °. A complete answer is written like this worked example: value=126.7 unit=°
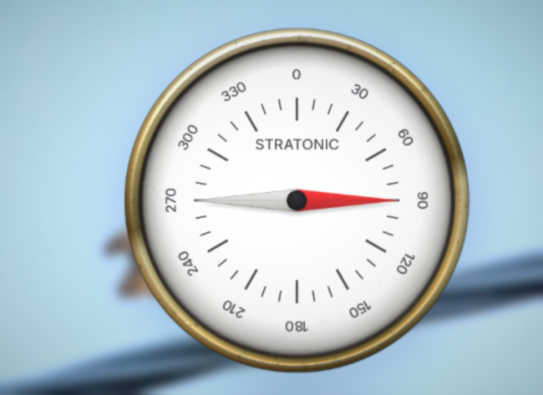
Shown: value=90 unit=°
